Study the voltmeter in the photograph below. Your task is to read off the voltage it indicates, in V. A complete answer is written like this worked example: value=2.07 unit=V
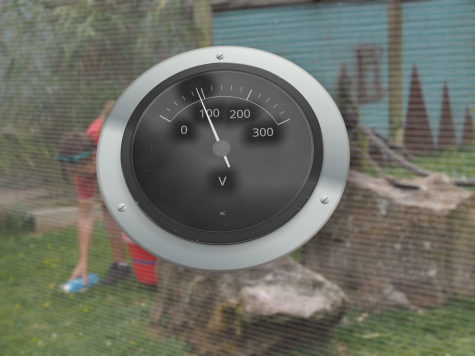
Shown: value=90 unit=V
